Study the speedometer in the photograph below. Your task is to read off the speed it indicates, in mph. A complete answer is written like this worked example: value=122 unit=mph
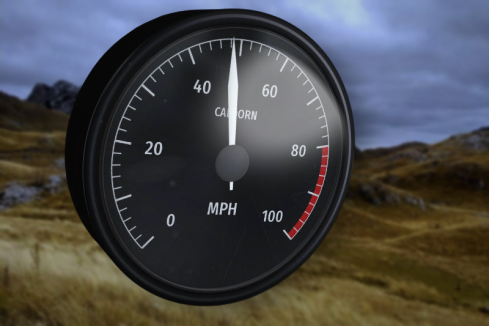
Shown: value=48 unit=mph
